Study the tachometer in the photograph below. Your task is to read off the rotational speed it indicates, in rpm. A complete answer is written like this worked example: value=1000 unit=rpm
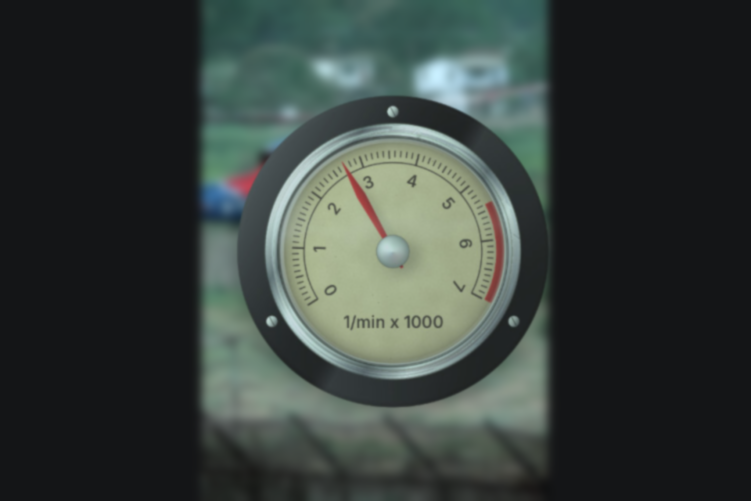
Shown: value=2700 unit=rpm
